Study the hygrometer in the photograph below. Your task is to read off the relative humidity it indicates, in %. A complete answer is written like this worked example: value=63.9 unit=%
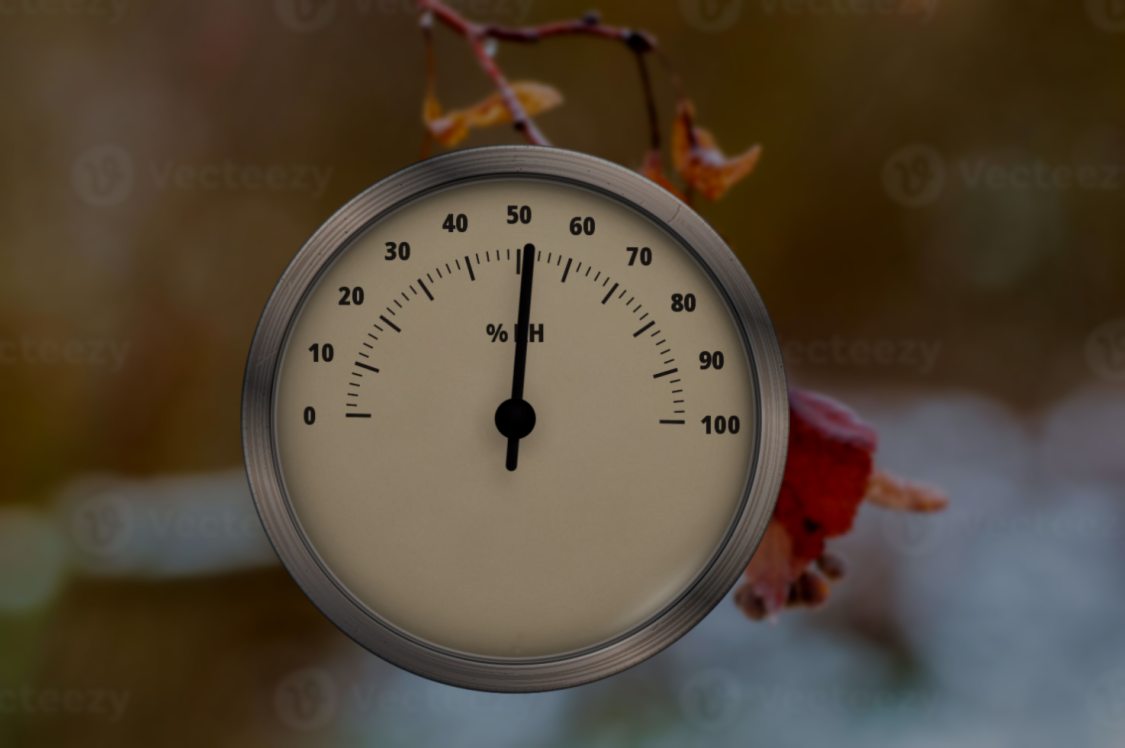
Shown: value=52 unit=%
